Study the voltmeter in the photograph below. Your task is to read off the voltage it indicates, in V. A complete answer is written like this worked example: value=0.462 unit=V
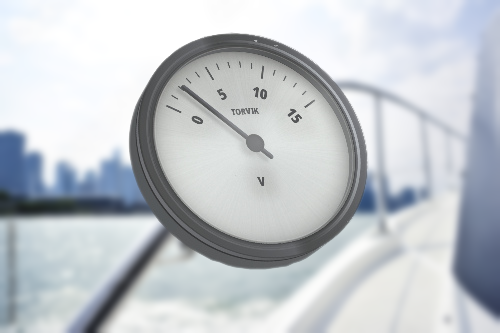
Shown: value=2 unit=V
